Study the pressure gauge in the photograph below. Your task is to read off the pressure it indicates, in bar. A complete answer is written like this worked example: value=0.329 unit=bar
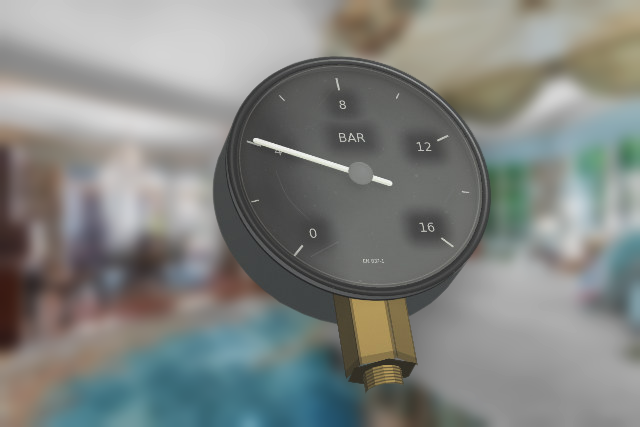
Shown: value=4 unit=bar
